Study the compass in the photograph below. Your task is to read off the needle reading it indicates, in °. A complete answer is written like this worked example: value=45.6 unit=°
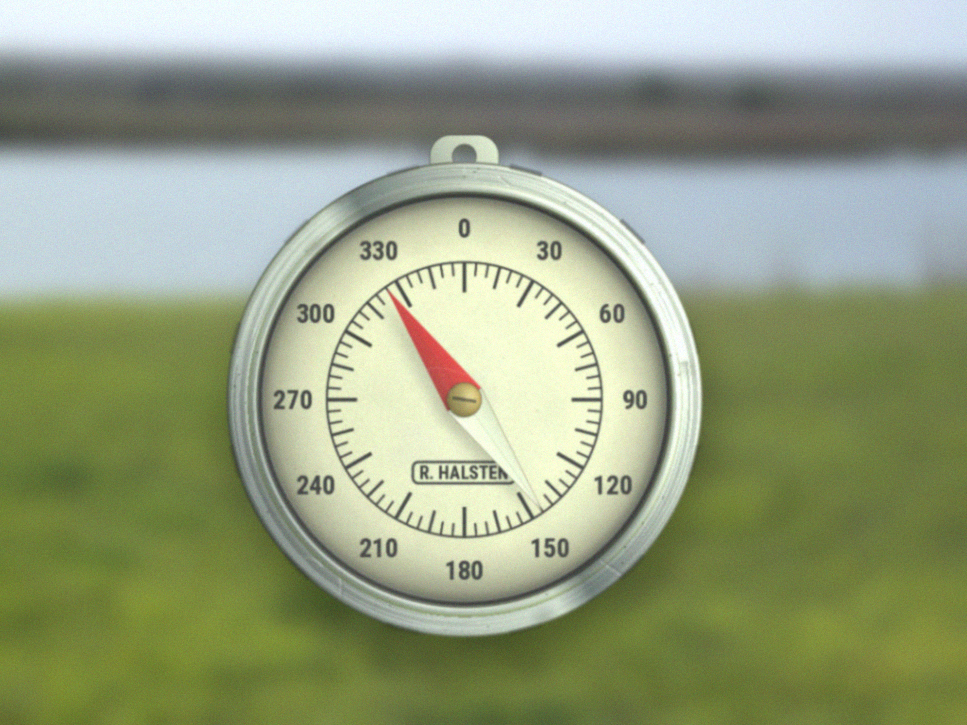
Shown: value=325 unit=°
